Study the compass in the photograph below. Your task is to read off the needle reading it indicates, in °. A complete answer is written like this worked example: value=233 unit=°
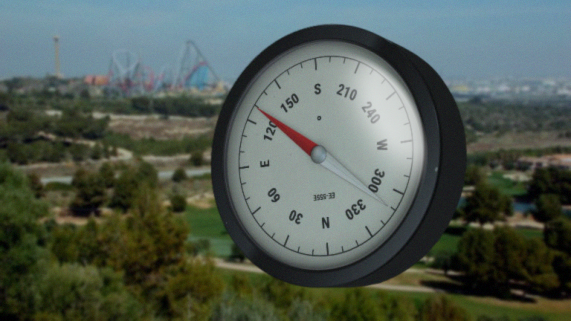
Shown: value=130 unit=°
